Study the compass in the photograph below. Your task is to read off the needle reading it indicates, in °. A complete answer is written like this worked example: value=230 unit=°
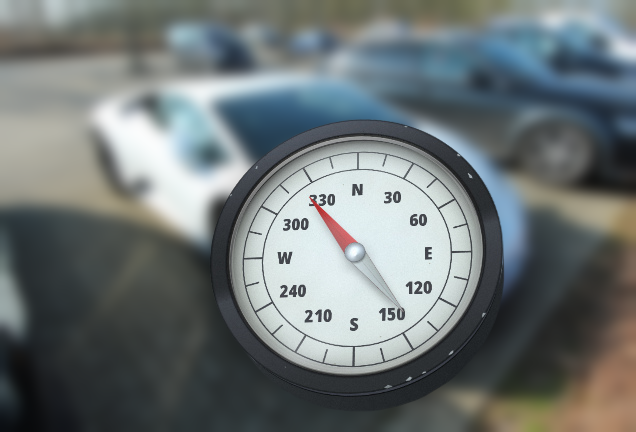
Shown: value=322.5 unit=°
